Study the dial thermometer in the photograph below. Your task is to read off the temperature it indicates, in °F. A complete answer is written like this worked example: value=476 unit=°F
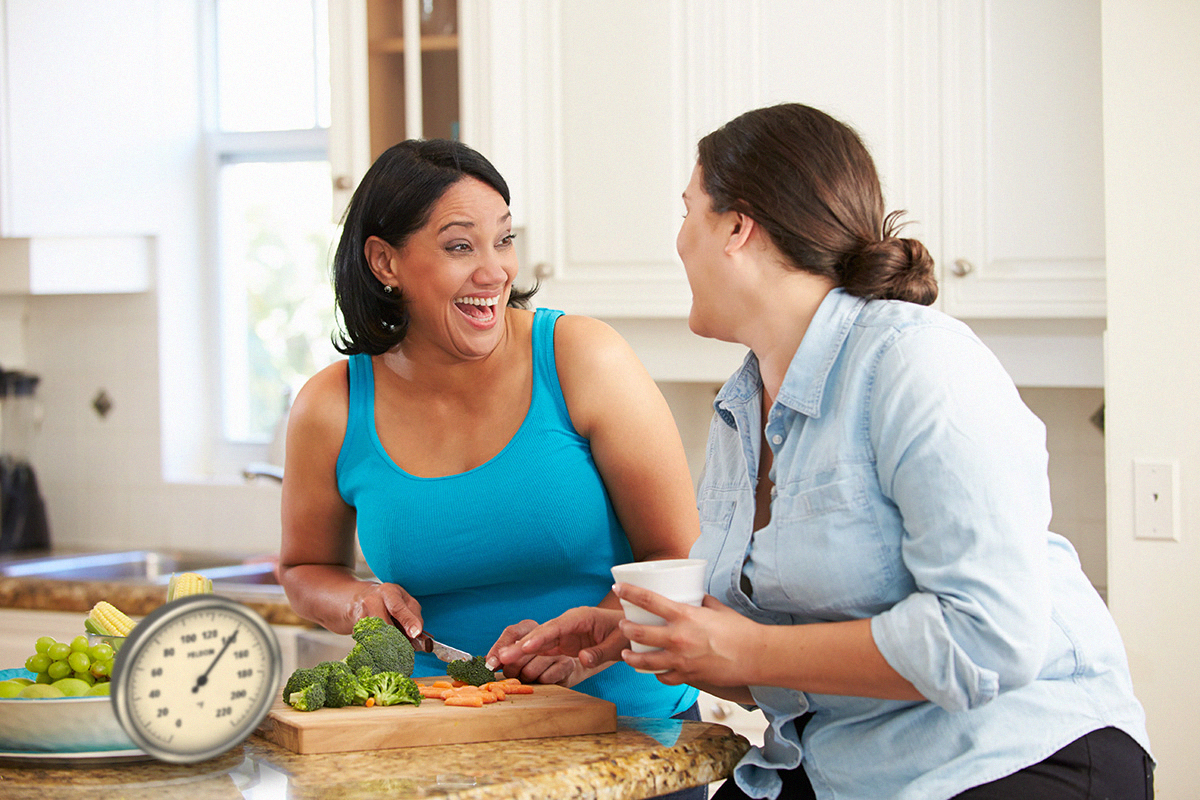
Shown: value=140 unit=°F
